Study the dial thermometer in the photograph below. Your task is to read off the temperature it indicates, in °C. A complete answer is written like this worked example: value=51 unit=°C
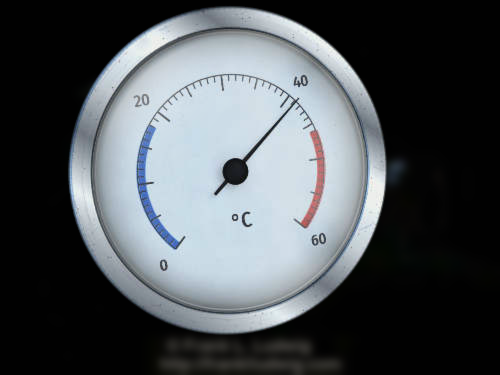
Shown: value=41 unit=°C
